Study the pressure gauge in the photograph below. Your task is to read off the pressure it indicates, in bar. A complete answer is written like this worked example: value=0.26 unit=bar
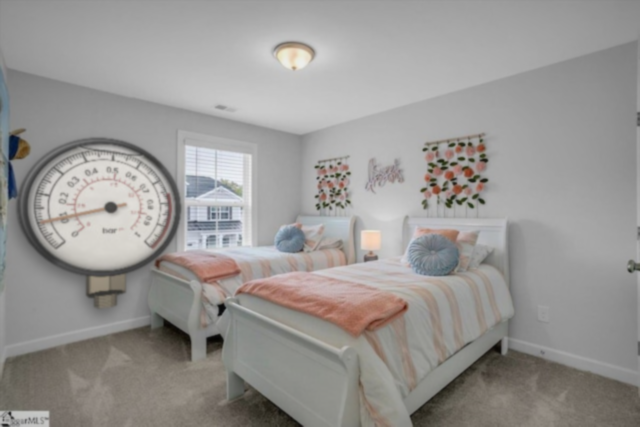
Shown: value=0.1 unit=bar
